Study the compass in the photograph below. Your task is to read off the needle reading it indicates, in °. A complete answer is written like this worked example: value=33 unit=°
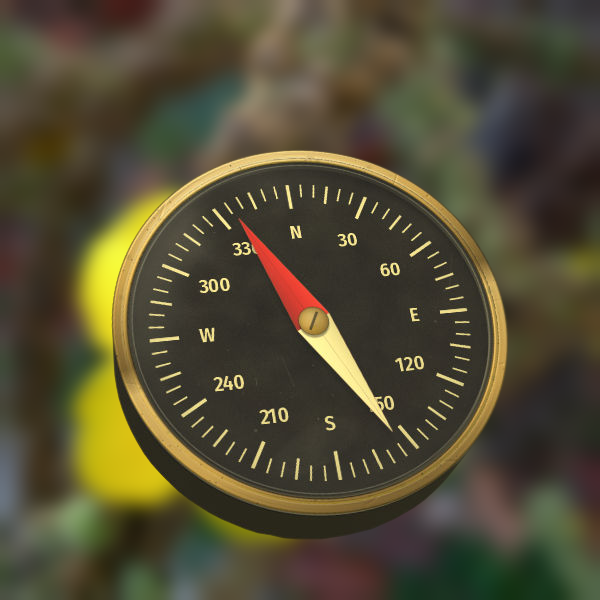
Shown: value=335 unit=°
